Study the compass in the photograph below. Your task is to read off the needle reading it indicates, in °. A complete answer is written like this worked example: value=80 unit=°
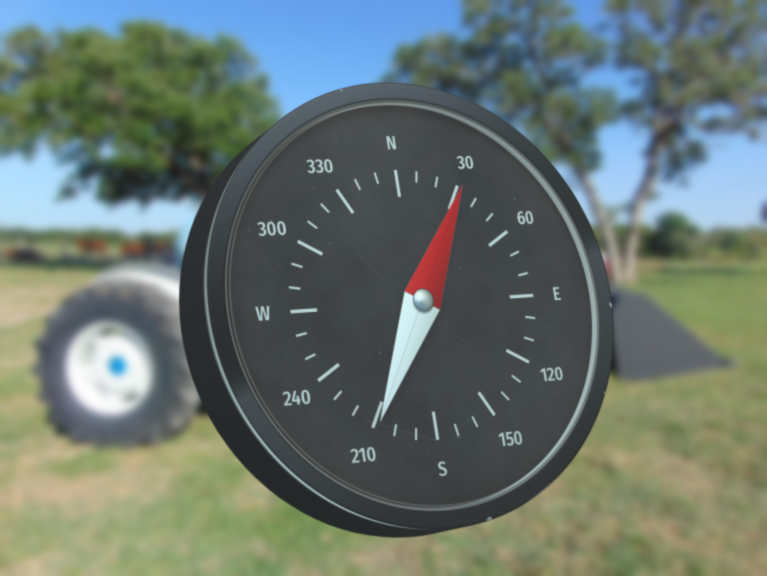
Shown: value=30 unit=°
